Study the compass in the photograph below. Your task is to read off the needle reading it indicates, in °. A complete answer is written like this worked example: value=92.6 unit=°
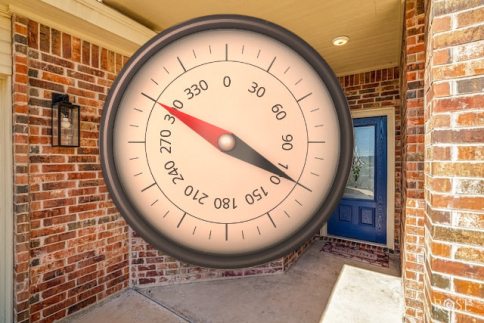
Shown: value=300 unit=°
